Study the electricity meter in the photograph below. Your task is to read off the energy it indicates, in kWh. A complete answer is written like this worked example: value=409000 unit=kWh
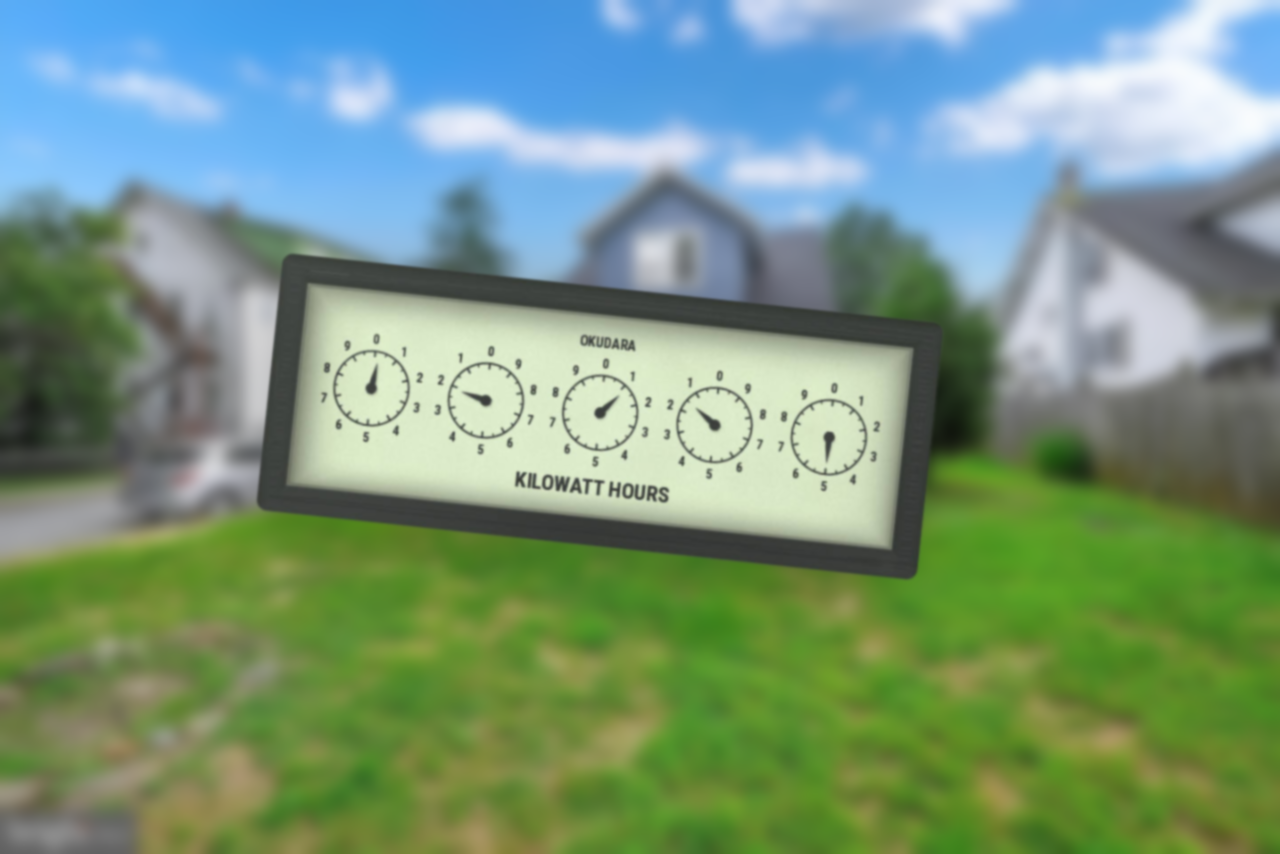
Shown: value=2115 unit=kWh
